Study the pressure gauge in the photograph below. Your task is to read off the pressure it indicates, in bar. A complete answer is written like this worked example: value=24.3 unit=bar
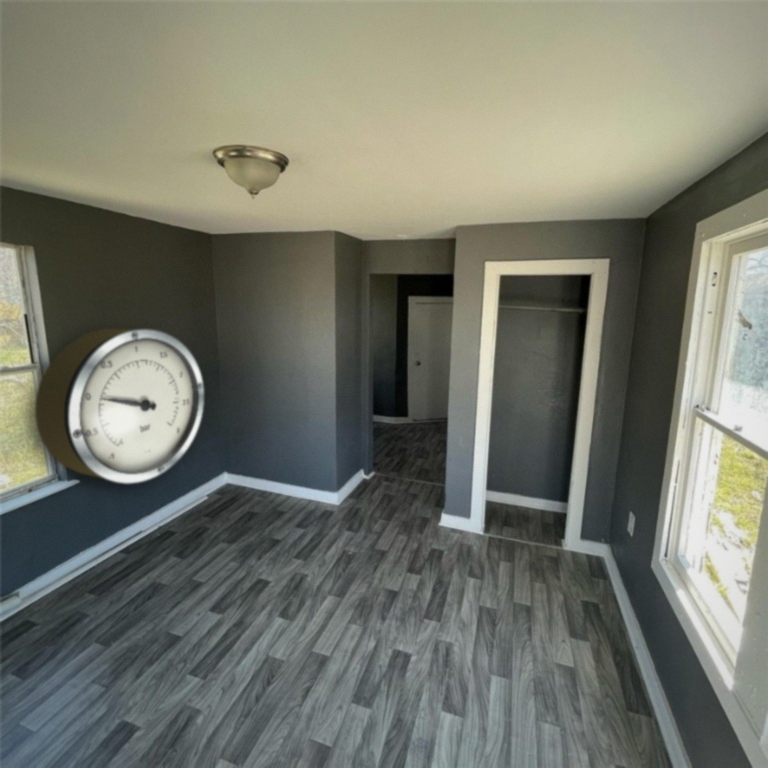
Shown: value=0 unit=bar
